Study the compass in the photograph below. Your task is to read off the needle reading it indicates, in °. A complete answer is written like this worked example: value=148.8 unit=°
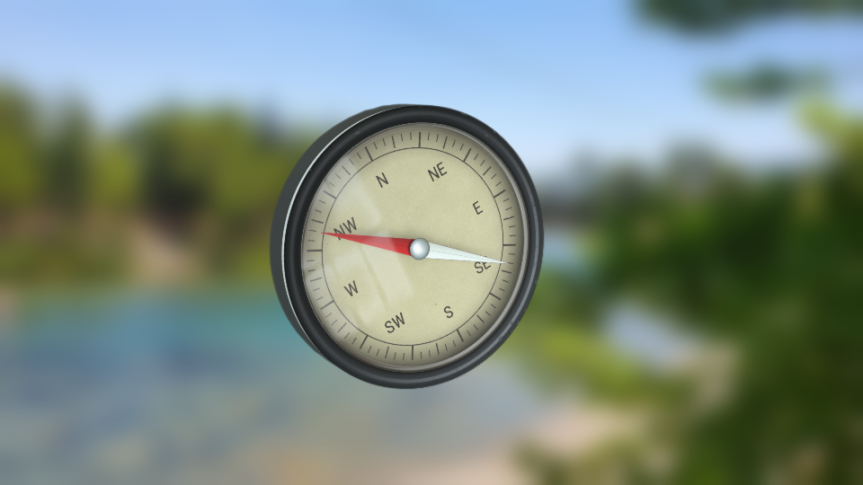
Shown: value=310 unit=°
